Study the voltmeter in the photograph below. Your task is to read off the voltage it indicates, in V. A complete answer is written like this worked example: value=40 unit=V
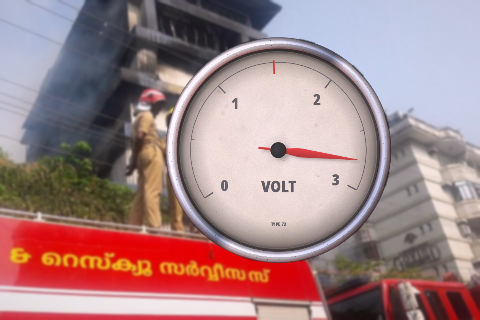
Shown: value=2.75 unit=V
